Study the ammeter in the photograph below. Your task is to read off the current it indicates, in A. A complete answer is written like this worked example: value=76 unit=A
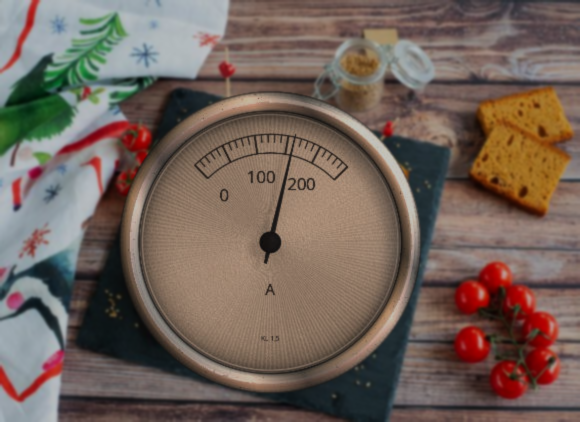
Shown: value=160 unit=A
